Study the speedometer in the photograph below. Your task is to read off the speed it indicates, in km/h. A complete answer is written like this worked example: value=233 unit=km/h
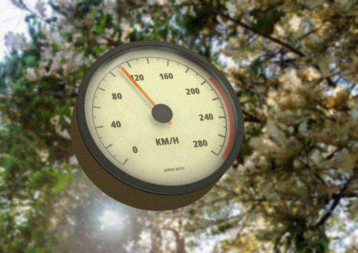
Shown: value=110 unit=km/h
